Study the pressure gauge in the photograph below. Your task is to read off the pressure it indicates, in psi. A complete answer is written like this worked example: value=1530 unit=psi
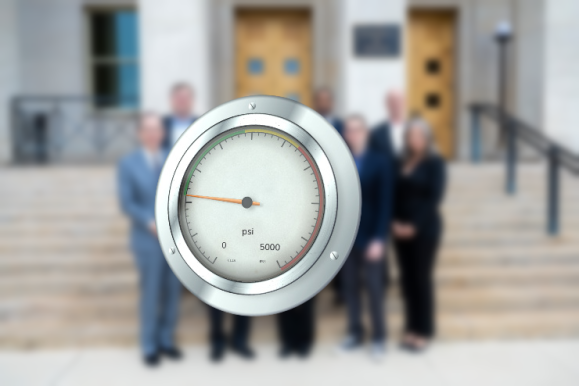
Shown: value=1100 unit=psi
